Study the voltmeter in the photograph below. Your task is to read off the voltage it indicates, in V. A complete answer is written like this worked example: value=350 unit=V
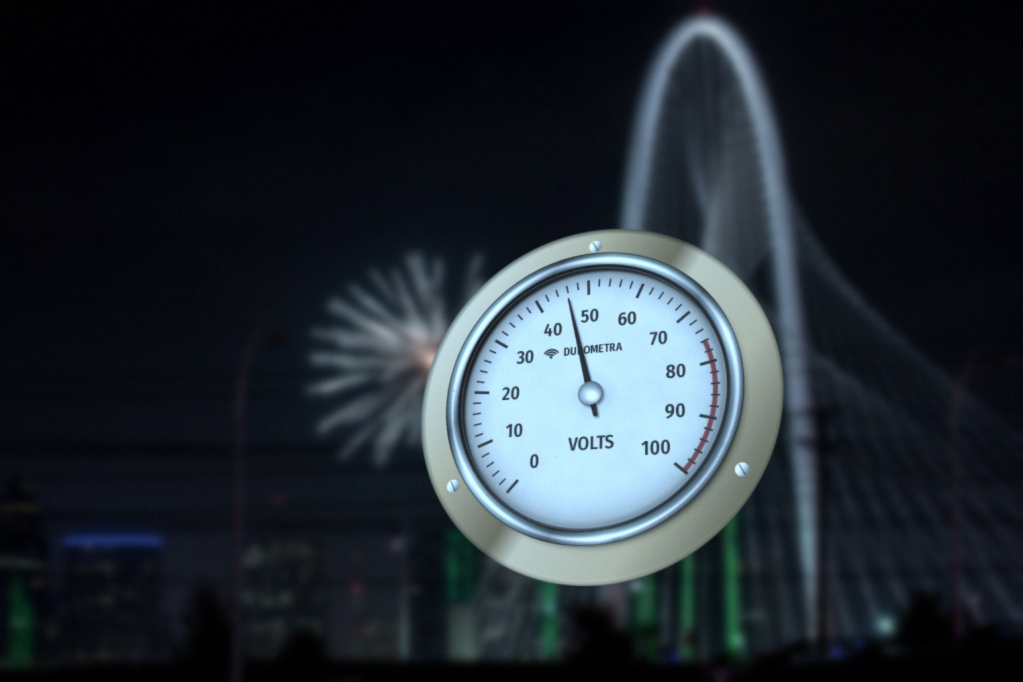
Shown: value=46 unit=V
